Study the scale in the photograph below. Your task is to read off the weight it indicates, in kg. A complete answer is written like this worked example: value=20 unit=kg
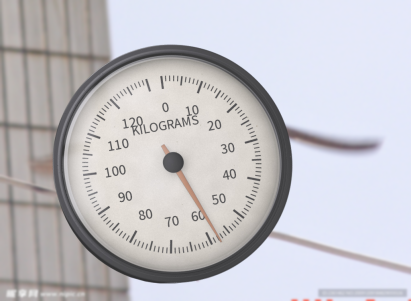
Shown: value=58 unit=kg
